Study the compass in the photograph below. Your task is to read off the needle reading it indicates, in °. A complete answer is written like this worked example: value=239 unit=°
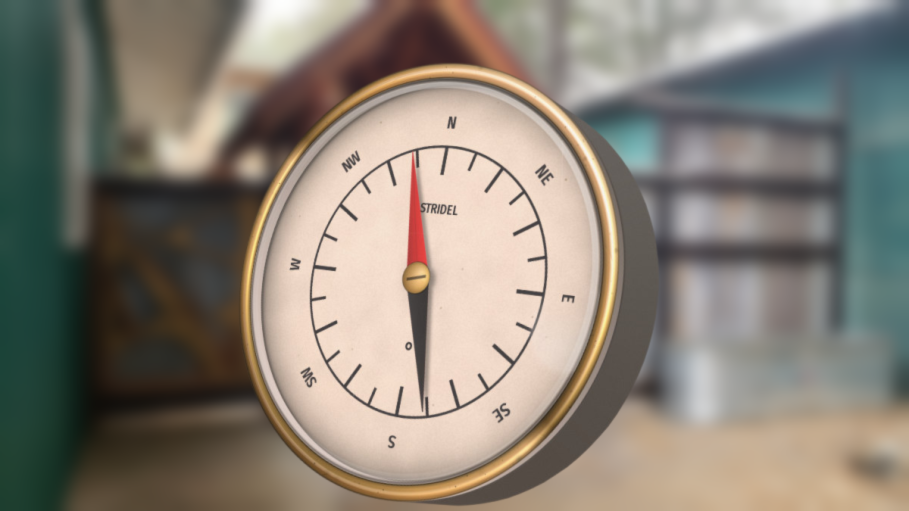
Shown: value=345 unit=°
